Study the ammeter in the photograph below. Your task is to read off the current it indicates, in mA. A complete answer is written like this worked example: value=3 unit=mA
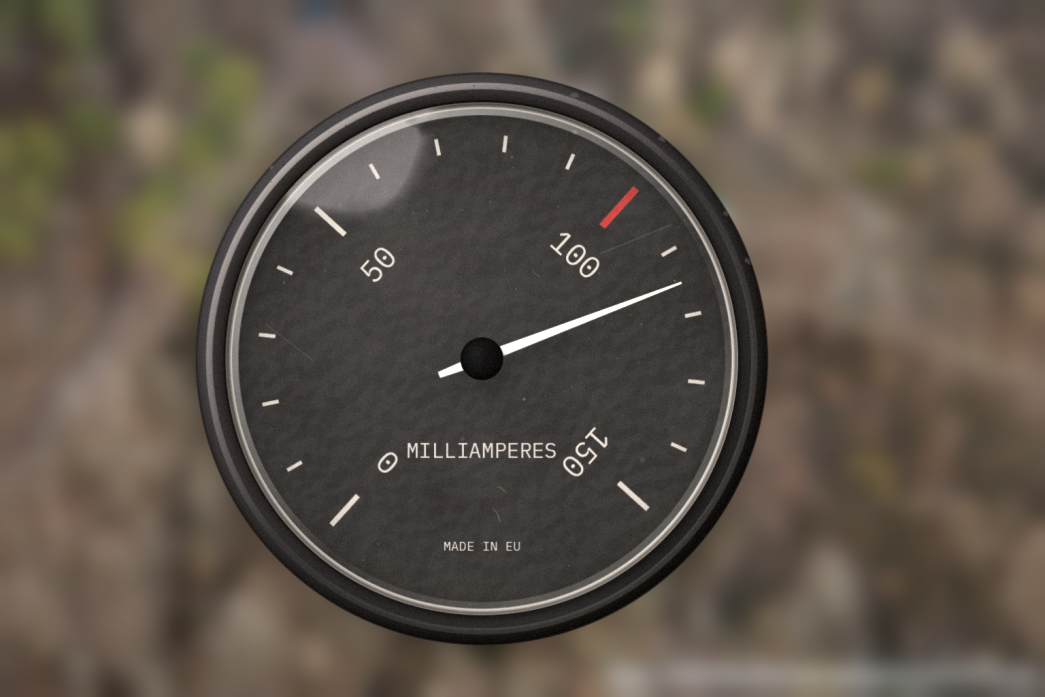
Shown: value=115 unit=mA
